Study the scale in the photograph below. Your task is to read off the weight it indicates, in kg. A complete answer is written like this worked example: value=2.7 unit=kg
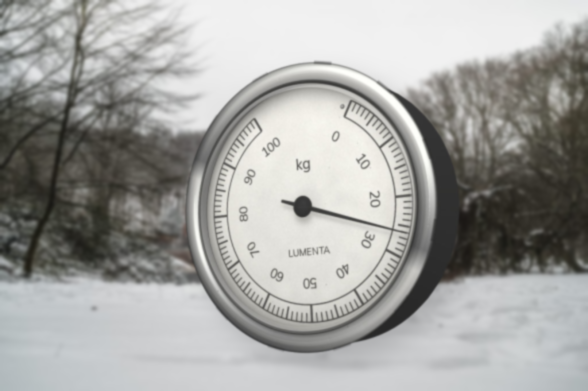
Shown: value=26 unit=kg
